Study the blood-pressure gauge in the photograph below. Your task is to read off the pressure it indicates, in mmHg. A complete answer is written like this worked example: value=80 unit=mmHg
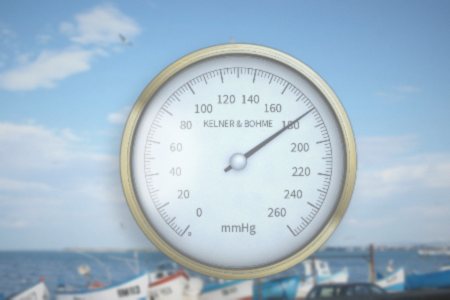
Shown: value=180 unit=mmHg
